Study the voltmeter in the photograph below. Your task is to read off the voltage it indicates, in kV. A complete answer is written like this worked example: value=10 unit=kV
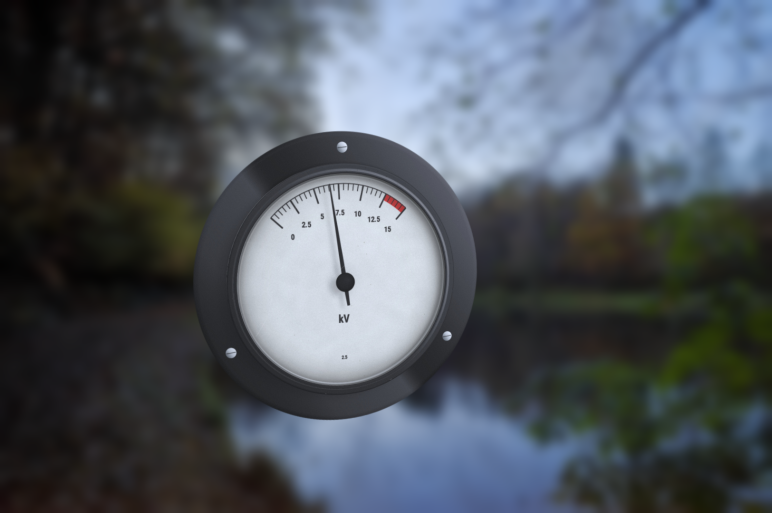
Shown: value=6.5 unit=kV
